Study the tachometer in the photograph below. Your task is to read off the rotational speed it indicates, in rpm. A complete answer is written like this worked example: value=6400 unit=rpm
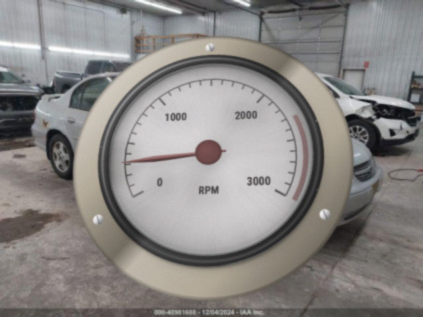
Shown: value=300 unit=rpm
